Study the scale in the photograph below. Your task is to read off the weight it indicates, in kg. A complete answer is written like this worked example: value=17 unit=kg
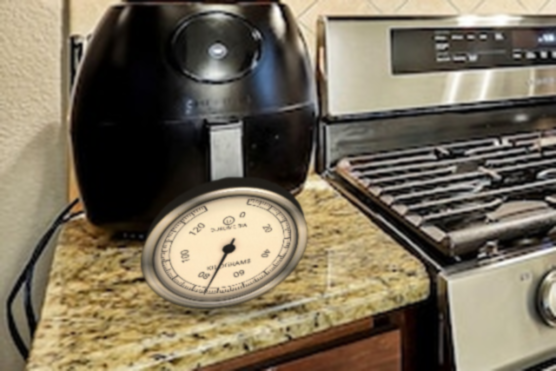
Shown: value=75 unit=kg
